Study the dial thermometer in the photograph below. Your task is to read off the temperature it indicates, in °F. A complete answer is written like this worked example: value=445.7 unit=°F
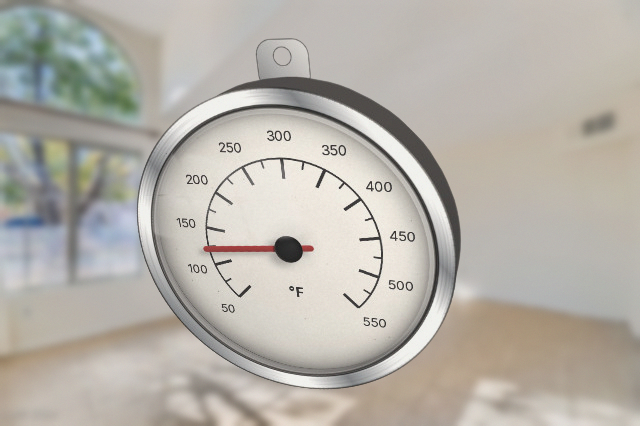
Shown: value=125 unit=°F
